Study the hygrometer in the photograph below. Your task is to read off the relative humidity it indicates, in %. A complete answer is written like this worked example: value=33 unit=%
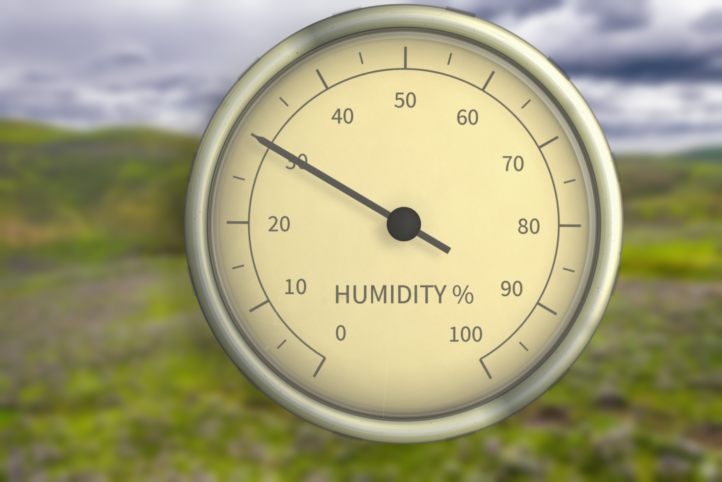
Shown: value=30 unit=%
